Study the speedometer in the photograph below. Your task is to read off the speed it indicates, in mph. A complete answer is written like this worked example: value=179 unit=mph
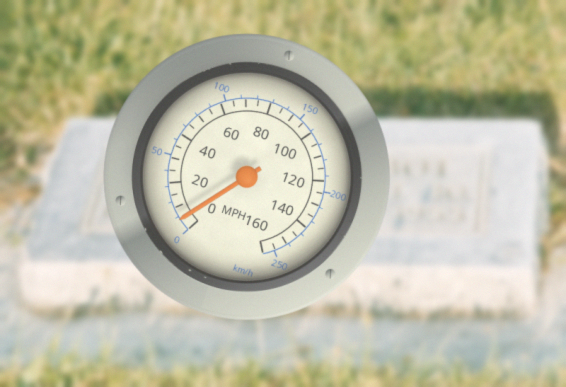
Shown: value=5 unit=mph
